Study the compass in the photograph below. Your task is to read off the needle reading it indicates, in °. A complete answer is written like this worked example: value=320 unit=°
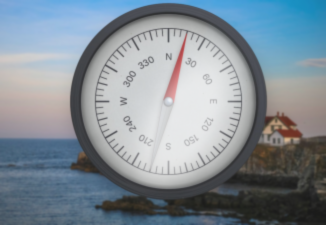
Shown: value=15 unit=°
